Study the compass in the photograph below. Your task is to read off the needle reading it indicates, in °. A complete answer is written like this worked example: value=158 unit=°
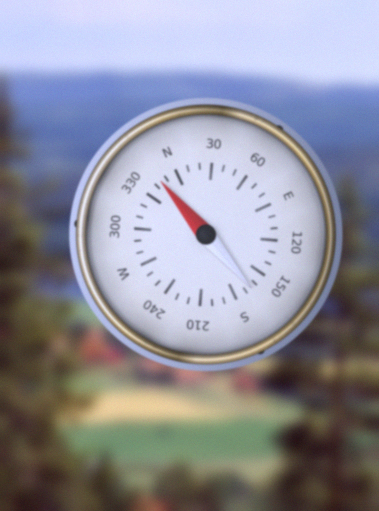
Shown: value=345 unit=°
